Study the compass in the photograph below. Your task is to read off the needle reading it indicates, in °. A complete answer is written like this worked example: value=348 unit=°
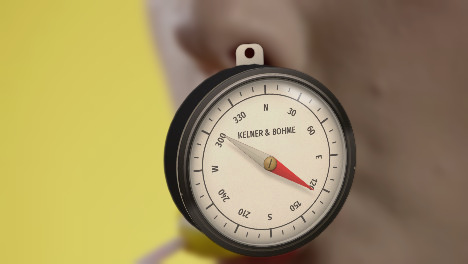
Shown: value=125 unit=°
